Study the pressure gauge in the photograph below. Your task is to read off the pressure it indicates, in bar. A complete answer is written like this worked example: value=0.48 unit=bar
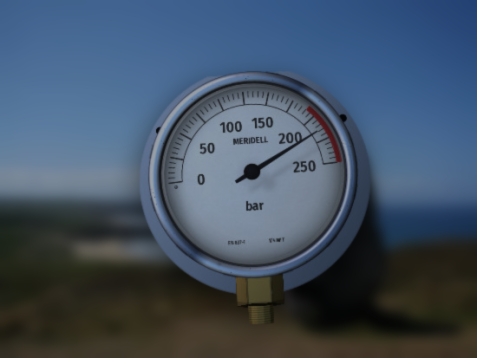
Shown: value=215 unit=bar
